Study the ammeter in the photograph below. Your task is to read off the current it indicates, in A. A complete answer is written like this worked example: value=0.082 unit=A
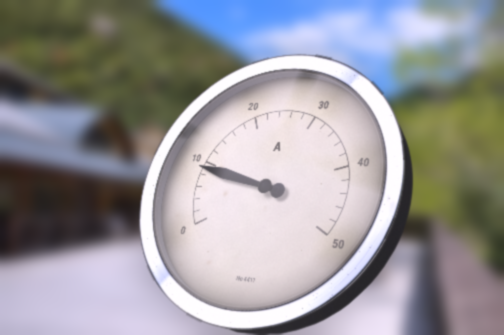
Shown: value=9 unit=A
